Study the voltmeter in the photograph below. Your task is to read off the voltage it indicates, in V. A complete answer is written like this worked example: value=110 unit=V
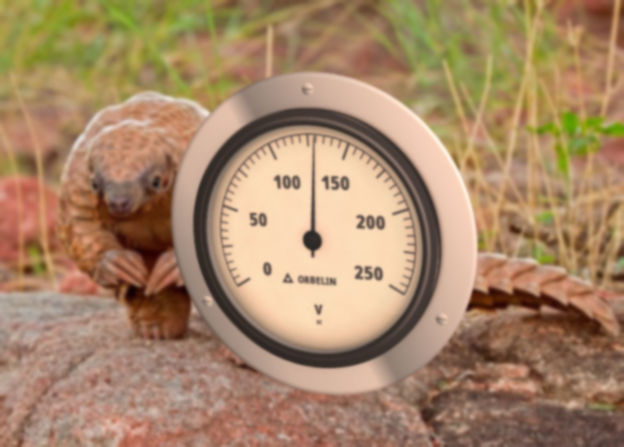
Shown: value=130 unit=V
